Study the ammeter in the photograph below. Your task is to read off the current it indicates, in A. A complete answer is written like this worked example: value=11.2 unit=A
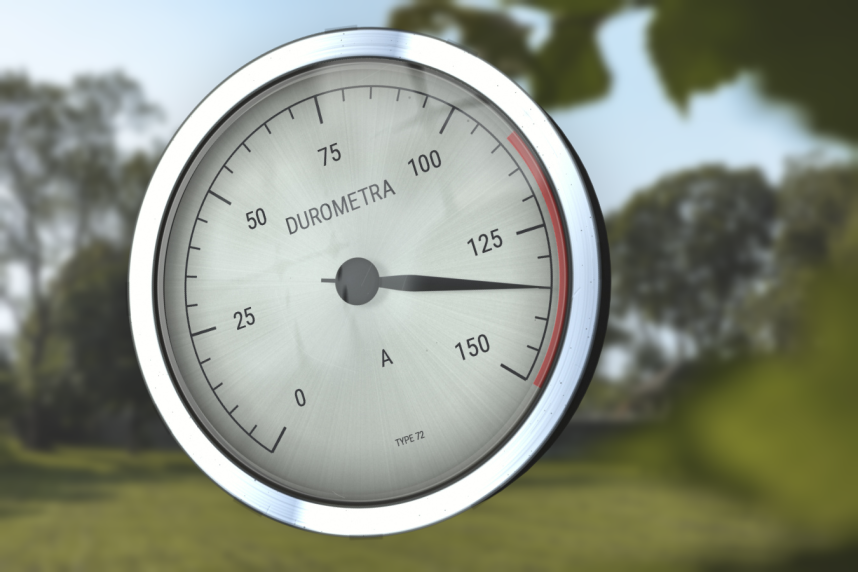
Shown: value=135 unit=A
